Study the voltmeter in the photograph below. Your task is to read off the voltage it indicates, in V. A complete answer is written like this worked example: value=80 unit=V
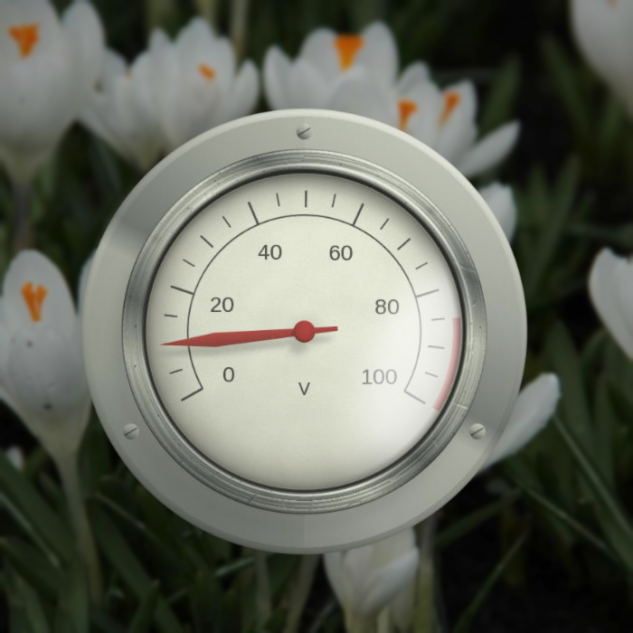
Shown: value=10 unit=V
